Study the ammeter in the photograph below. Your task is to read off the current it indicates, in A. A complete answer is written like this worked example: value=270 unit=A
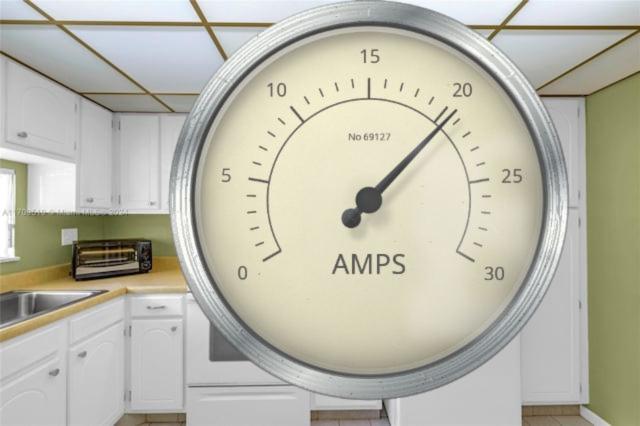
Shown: value=20.5 unit=A
